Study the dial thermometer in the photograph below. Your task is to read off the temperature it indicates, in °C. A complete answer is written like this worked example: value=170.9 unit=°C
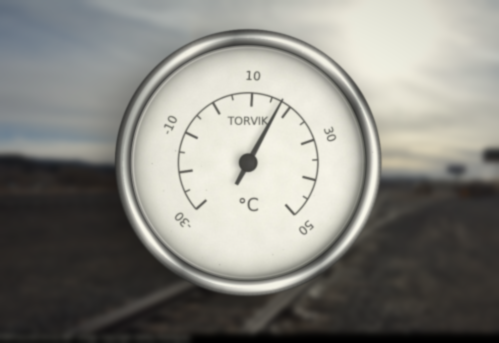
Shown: value=17.5 unit=°C
